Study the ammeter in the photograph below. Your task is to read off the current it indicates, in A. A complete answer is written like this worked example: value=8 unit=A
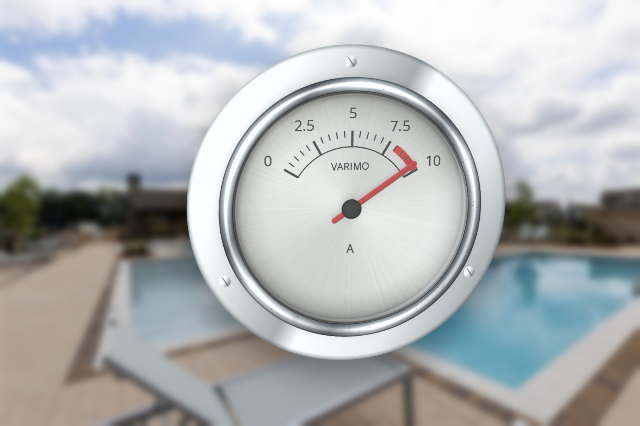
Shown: value=9.5 unit=A
